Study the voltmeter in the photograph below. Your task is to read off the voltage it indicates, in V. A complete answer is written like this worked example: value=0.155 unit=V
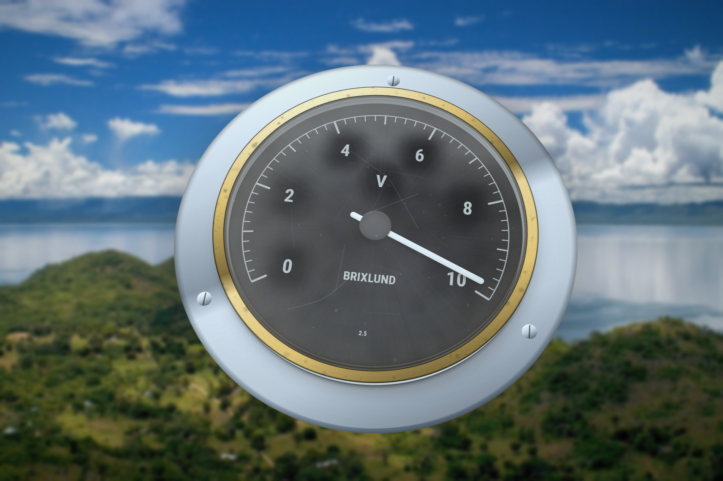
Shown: value=9.8 unit=V
